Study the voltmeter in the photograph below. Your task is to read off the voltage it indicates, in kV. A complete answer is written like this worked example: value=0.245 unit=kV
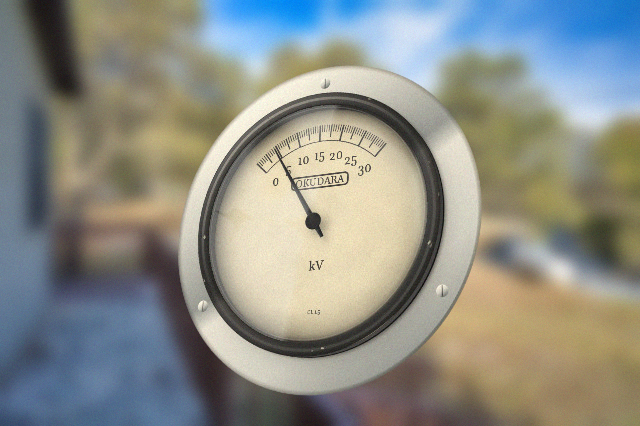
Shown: value=5 unit=kV
